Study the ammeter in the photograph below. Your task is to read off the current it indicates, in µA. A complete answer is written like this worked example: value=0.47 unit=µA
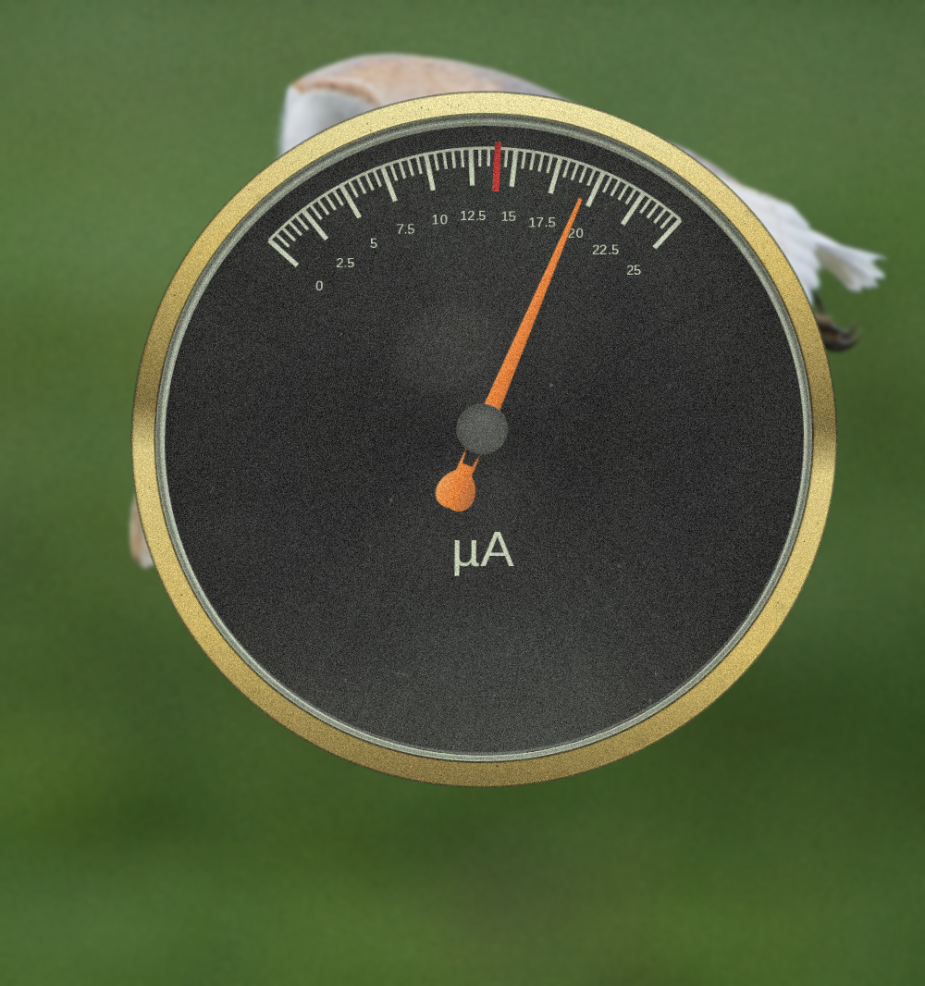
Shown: value=19.5 unit=µA
